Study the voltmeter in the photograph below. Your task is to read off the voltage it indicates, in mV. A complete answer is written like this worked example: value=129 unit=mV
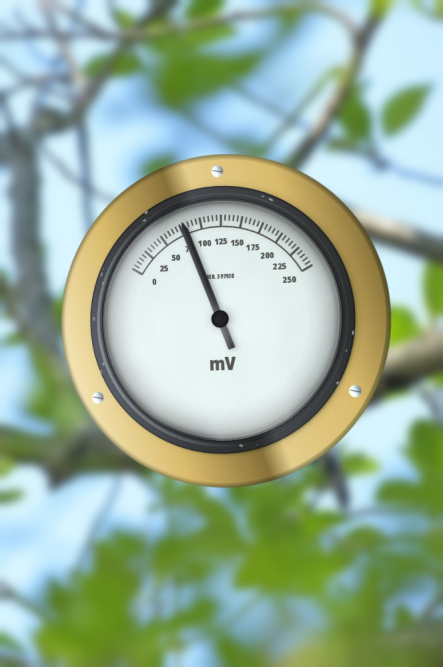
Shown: value=80 unit=mV
